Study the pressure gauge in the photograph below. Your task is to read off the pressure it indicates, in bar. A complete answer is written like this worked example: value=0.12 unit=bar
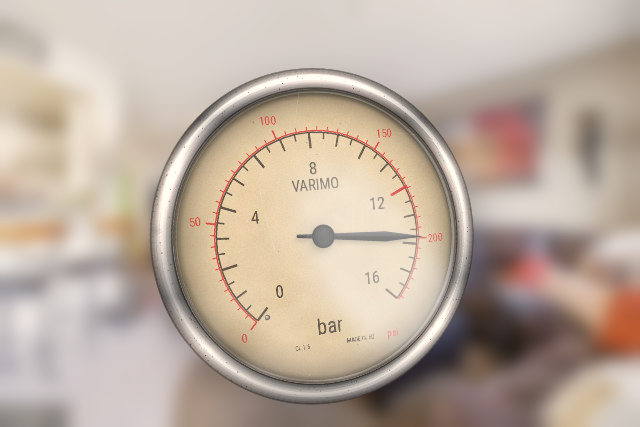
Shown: value=13.75 unit=bar
